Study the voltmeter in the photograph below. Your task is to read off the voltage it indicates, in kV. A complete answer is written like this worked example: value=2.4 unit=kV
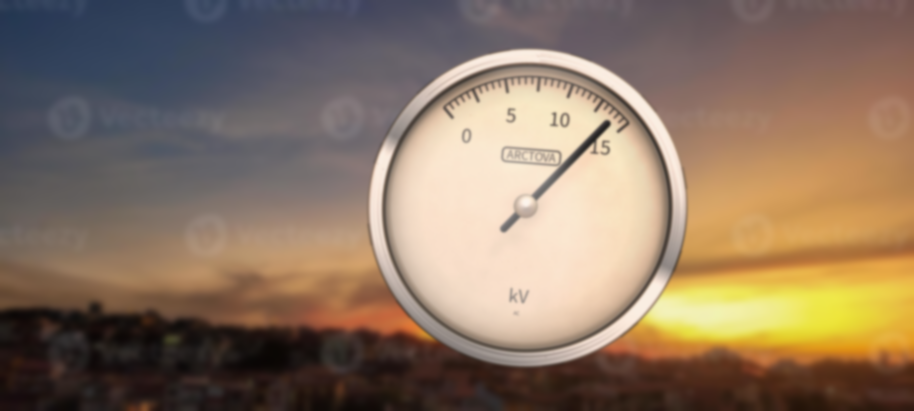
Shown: value=14 unit=kV
